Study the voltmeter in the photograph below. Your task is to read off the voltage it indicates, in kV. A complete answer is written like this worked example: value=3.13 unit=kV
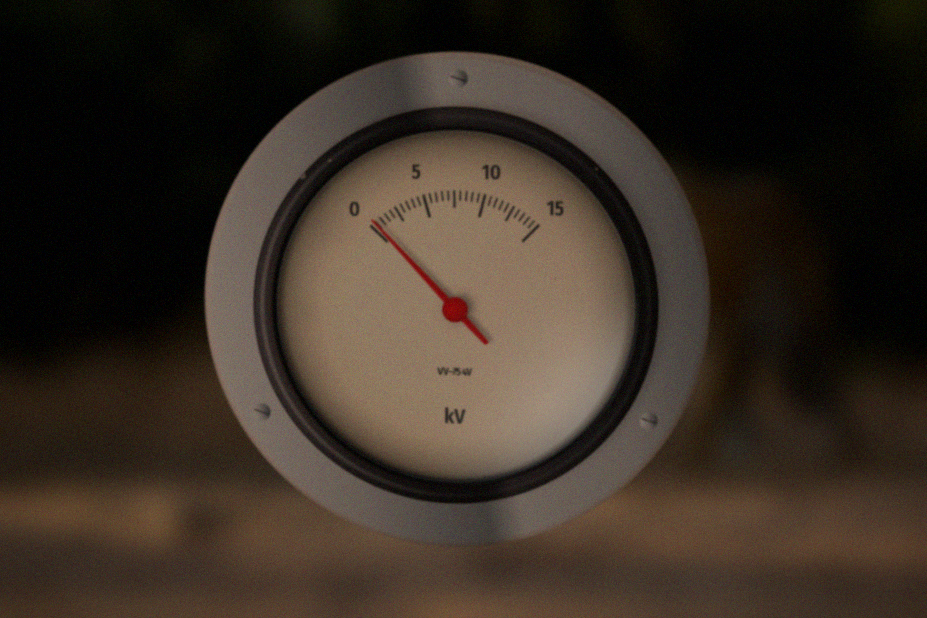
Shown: value=0.5 unit=kV
